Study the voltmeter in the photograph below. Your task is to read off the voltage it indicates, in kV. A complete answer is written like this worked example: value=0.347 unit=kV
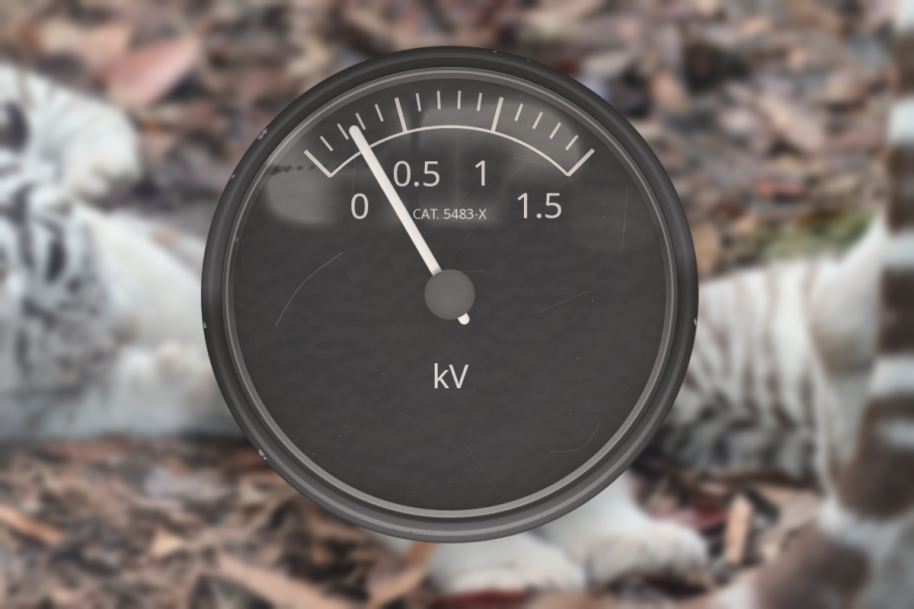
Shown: value=0.25 unit=kV
